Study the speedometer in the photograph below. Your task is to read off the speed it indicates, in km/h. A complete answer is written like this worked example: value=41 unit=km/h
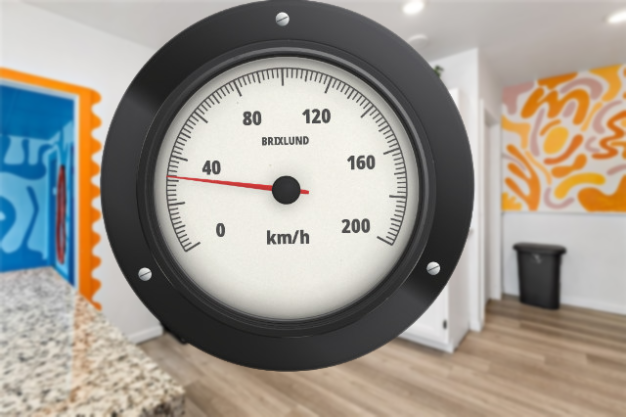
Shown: value=32 unit=km/h
